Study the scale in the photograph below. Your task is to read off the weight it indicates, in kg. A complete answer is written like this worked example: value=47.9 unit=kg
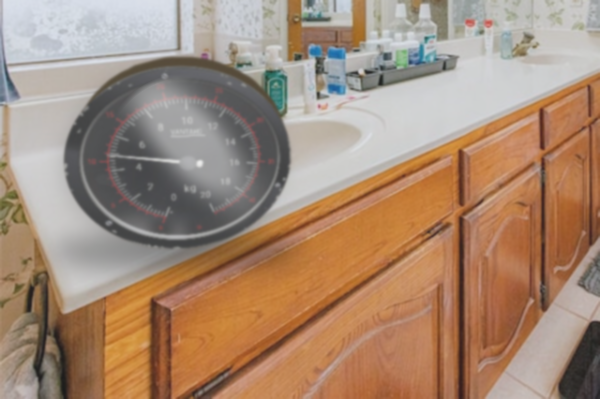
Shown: value=5 unit=kg
